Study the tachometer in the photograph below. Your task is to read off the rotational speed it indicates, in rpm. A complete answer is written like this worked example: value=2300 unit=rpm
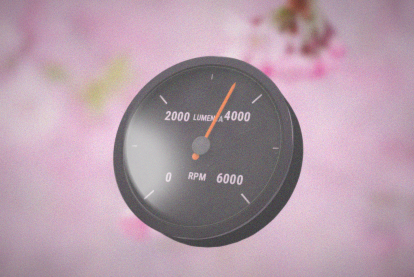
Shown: value=3500 unit=rpm
